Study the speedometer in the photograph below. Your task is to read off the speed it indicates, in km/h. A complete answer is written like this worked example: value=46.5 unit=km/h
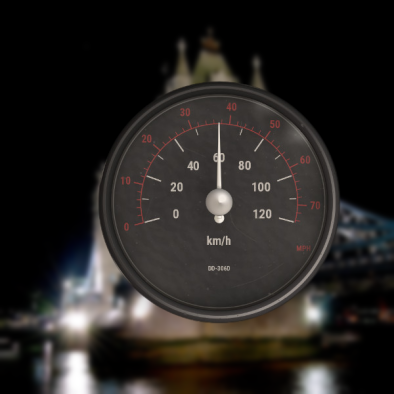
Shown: value=60 unit=km/h
